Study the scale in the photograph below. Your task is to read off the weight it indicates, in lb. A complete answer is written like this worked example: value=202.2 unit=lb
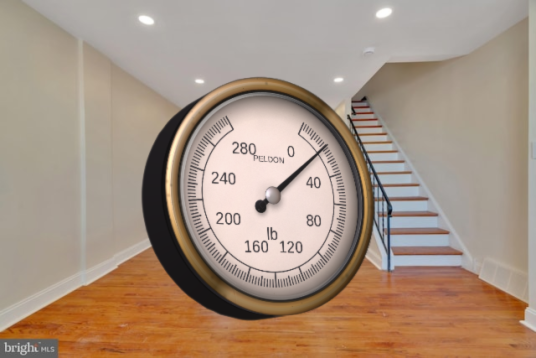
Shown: value=20 unit=lb
